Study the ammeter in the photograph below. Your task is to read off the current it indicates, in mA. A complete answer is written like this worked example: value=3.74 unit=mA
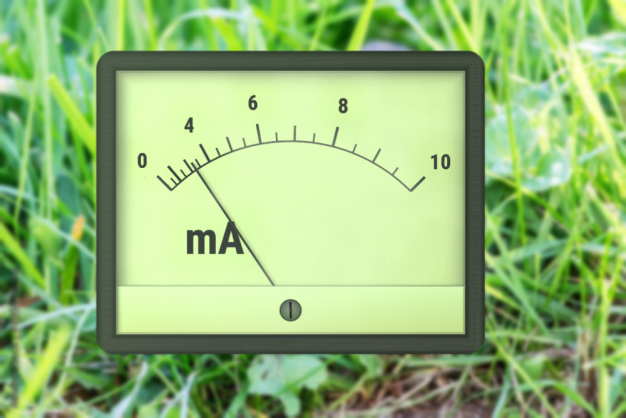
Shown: value=3.25 unit=mA
